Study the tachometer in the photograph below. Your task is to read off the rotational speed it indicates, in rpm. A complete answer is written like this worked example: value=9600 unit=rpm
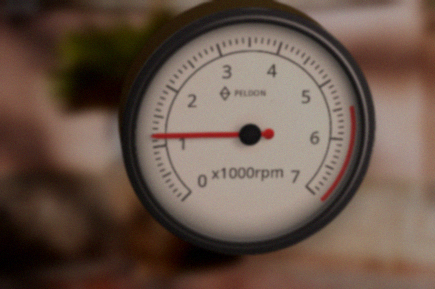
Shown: value=1200 unit=rpm
